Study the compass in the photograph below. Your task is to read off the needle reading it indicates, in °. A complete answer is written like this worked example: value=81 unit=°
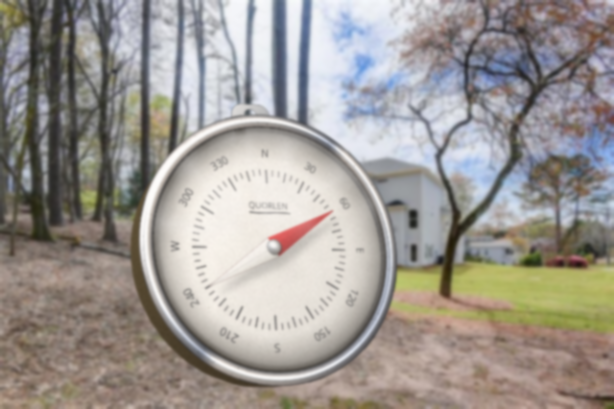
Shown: value=60 unit=°
